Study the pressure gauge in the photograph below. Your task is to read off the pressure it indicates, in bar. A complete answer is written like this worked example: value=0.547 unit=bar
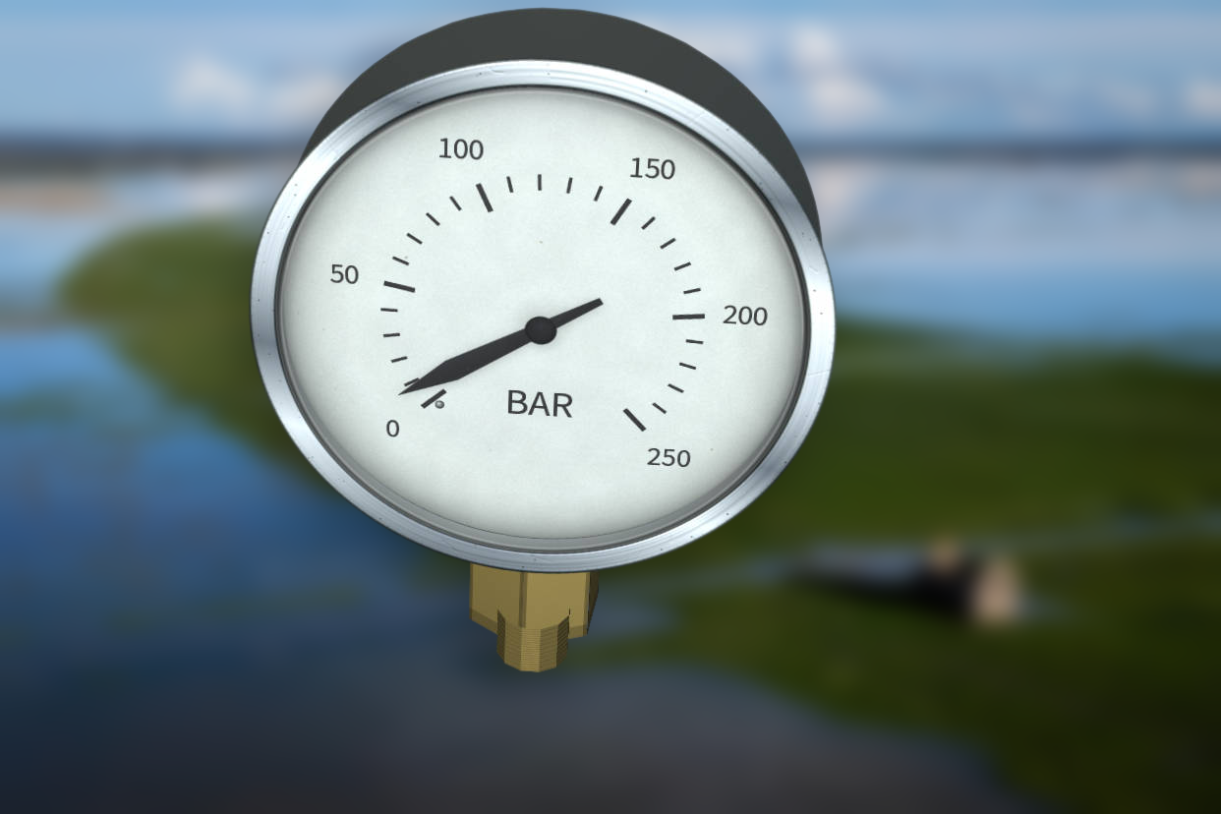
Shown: value=10 unit=bar
